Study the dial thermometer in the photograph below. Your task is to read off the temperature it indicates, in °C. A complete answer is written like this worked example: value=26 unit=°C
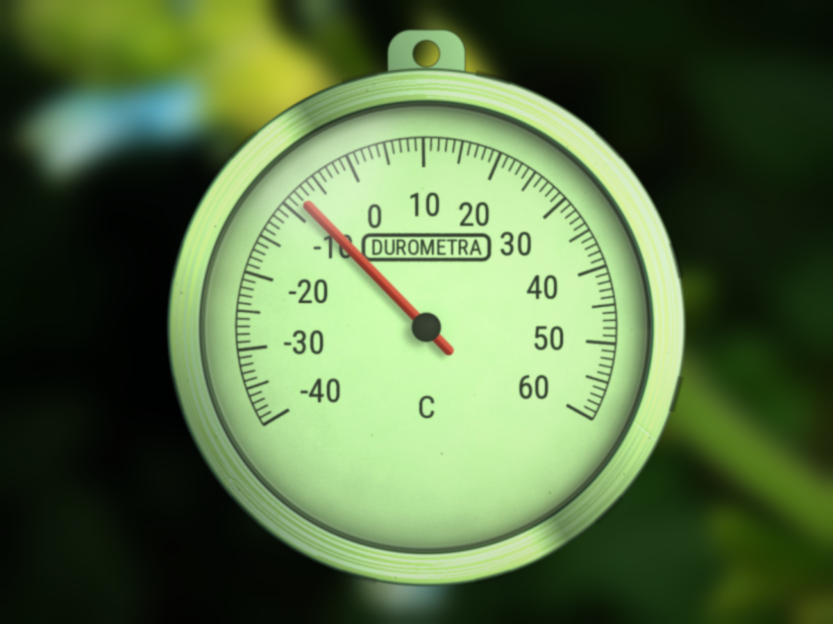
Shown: value=-8 unit=°C
